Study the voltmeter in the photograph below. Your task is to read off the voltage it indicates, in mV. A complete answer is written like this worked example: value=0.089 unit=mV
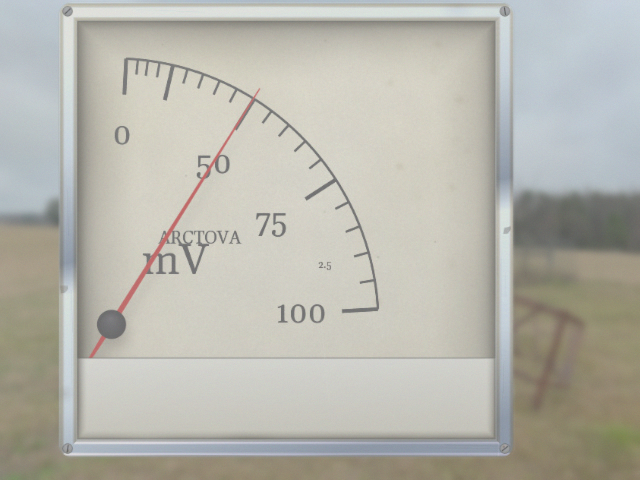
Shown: value=50 unit=mV
